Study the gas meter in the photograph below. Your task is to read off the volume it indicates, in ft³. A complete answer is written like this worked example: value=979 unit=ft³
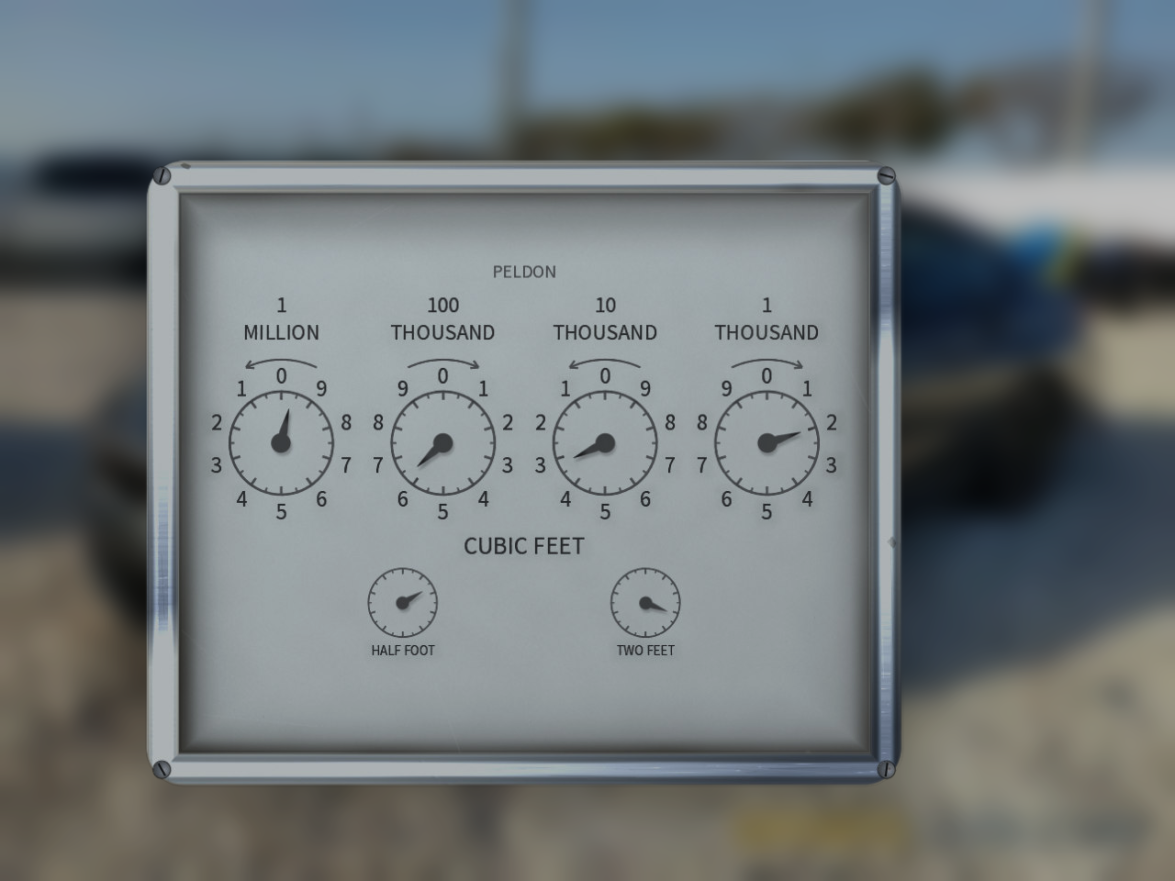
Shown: value=963200 unit=ft³
